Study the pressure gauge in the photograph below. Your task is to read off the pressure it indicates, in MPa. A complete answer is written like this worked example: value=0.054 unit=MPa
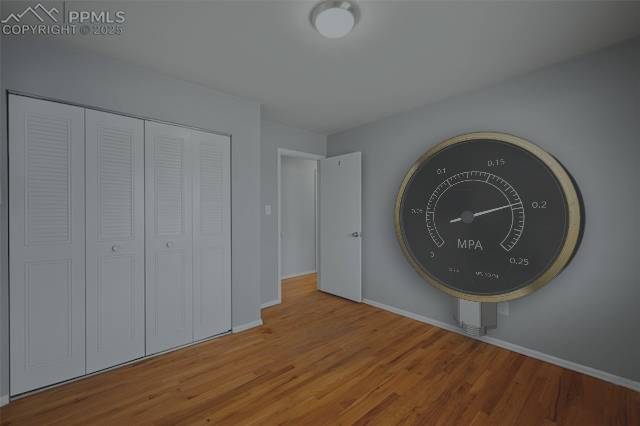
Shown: value=0.195 unit=MPa
